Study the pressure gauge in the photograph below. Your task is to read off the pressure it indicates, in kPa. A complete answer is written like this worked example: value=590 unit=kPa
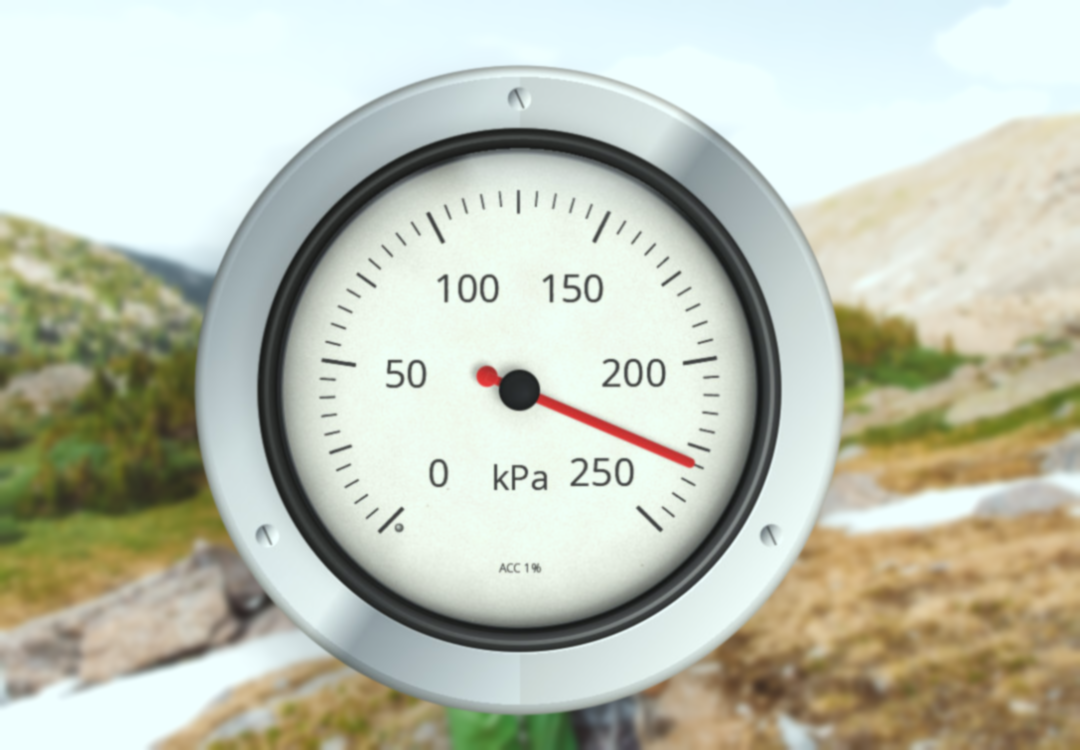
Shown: value=230 unit=kPa
